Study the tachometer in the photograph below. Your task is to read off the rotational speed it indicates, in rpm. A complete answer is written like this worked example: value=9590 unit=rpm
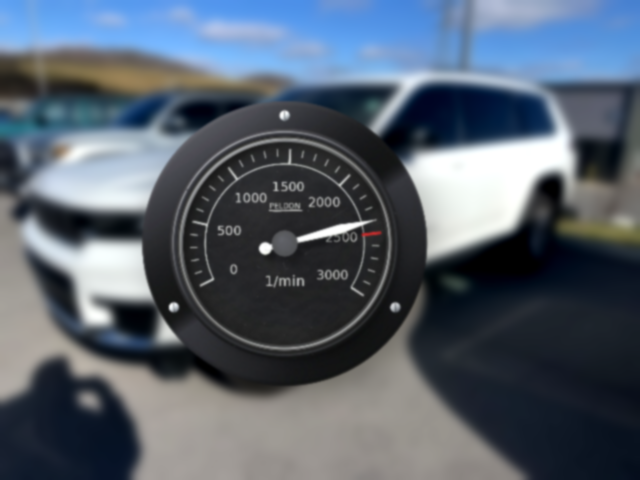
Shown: value=2400 unit=rpm
